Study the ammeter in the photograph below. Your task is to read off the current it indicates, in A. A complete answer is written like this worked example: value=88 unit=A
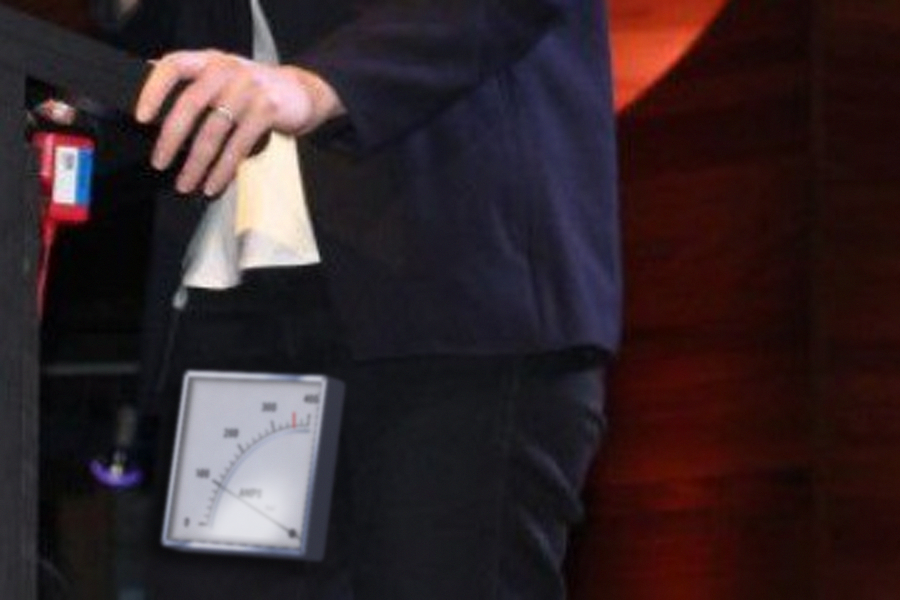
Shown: value=100 unit=A
